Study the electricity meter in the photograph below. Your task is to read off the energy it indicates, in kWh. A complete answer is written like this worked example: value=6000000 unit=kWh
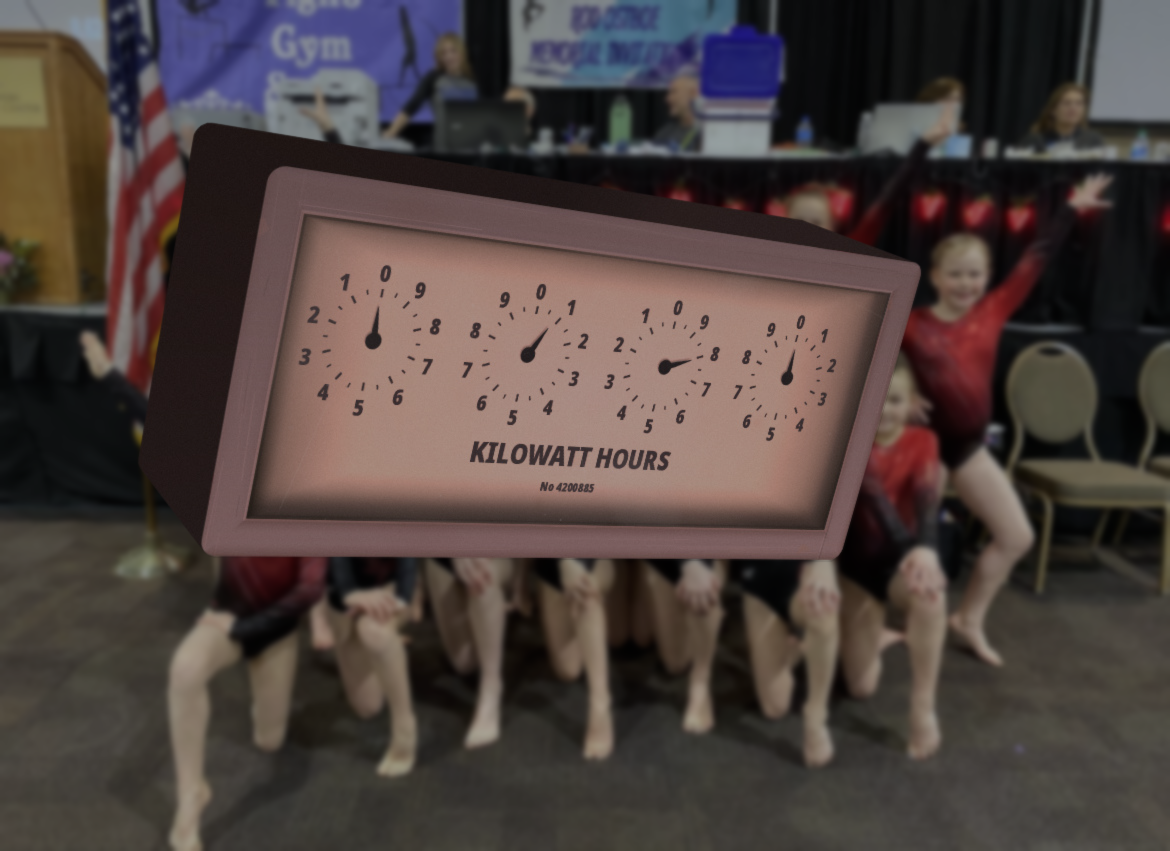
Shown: value=80 unit=kWh
